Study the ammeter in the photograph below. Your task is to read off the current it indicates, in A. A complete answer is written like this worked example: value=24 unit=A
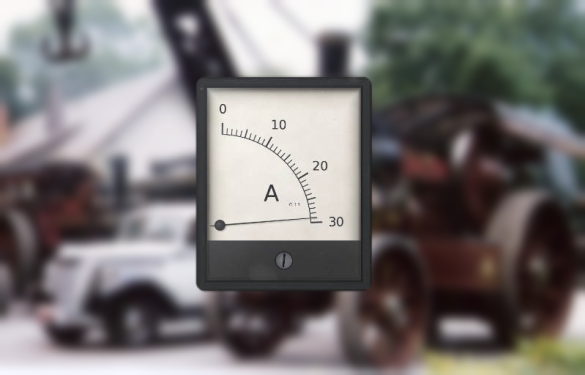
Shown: value=29 unit=A
